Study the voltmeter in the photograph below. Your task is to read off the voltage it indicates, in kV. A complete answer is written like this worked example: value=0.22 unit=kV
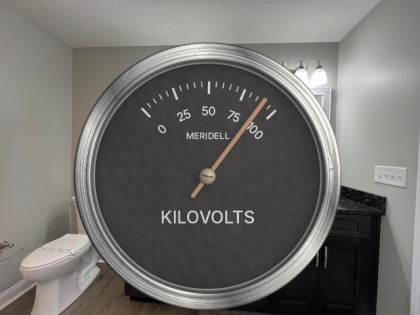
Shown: value=90 unit=kV
